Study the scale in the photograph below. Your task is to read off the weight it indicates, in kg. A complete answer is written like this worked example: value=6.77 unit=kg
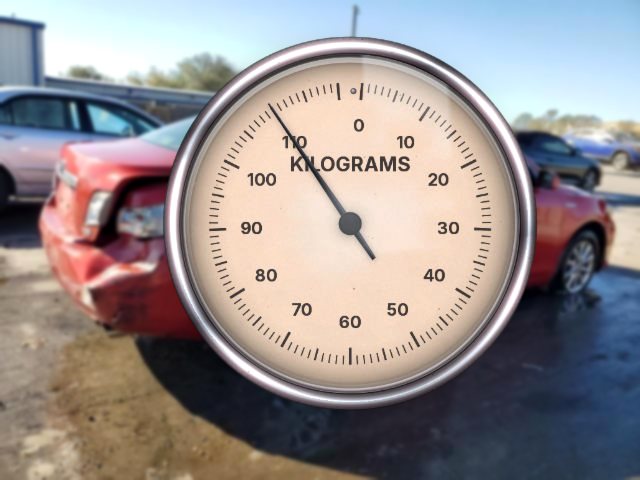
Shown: value=110 unit=kg
